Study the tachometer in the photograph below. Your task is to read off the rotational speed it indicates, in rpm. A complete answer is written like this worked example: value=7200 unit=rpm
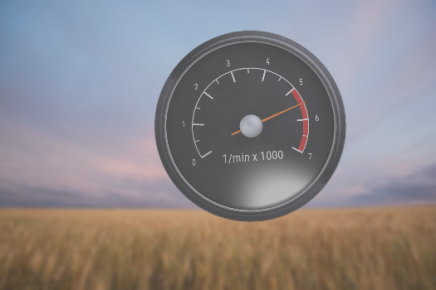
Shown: value=5500 unit=rpm
